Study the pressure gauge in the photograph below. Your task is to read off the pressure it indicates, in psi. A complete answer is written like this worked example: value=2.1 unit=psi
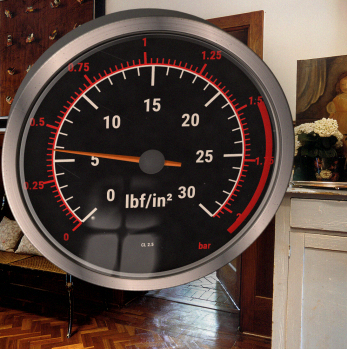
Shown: value=6 unit=psi
